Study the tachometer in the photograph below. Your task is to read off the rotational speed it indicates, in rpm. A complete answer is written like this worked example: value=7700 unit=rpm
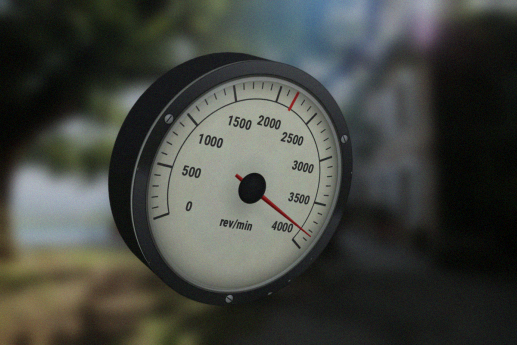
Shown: value=3850 unit=rpm
